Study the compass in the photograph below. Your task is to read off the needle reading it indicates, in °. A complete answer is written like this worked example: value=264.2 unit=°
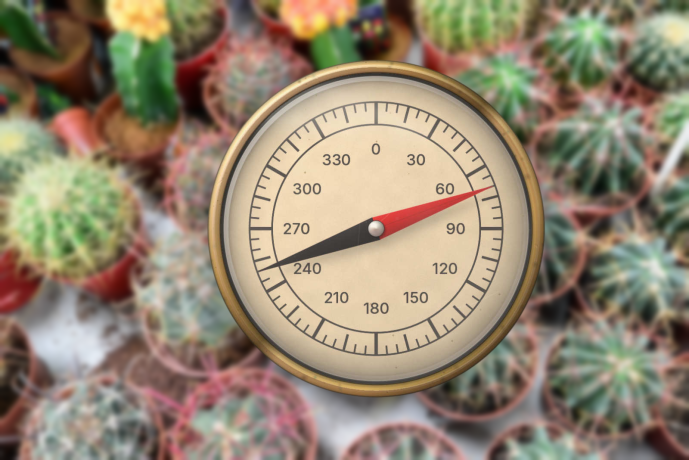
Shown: value=70 unit=°
